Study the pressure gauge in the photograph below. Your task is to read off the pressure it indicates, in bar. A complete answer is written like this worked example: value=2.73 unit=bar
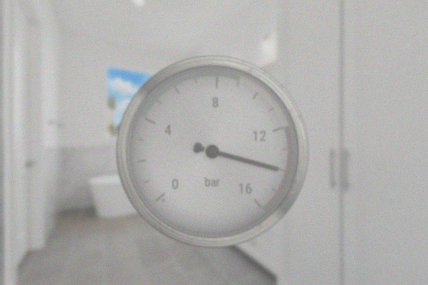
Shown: value=14 unit=bar
